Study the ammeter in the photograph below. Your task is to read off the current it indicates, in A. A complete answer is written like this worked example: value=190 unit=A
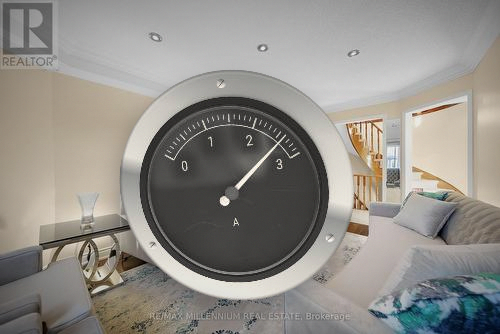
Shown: value=2.6 unit=A
